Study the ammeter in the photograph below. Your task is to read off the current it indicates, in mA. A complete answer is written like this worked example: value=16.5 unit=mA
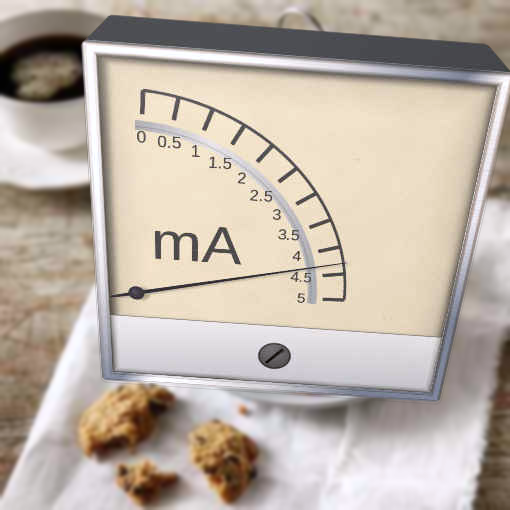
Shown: value=4.25 unit=mA
